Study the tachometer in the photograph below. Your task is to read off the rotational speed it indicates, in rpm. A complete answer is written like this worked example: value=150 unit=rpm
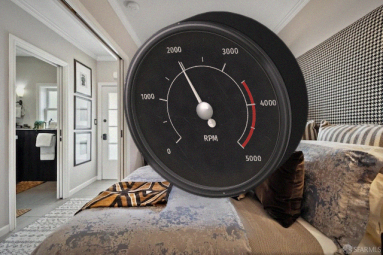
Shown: value=2000 unit=rpm
